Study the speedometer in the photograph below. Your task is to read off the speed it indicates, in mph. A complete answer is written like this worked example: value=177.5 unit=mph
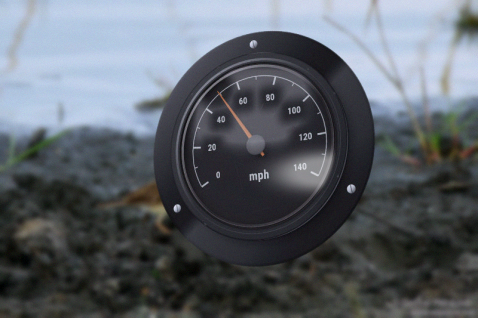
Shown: value=50 unit=mph
